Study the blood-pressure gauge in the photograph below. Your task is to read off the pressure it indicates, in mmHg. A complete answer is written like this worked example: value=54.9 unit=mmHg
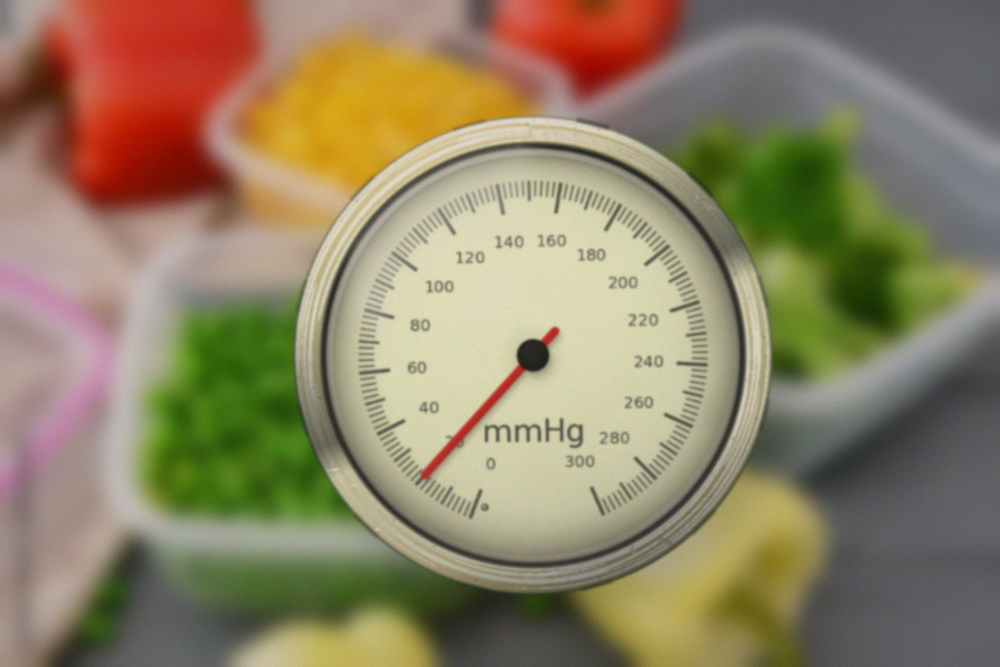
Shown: value=20 unit=mmHg
